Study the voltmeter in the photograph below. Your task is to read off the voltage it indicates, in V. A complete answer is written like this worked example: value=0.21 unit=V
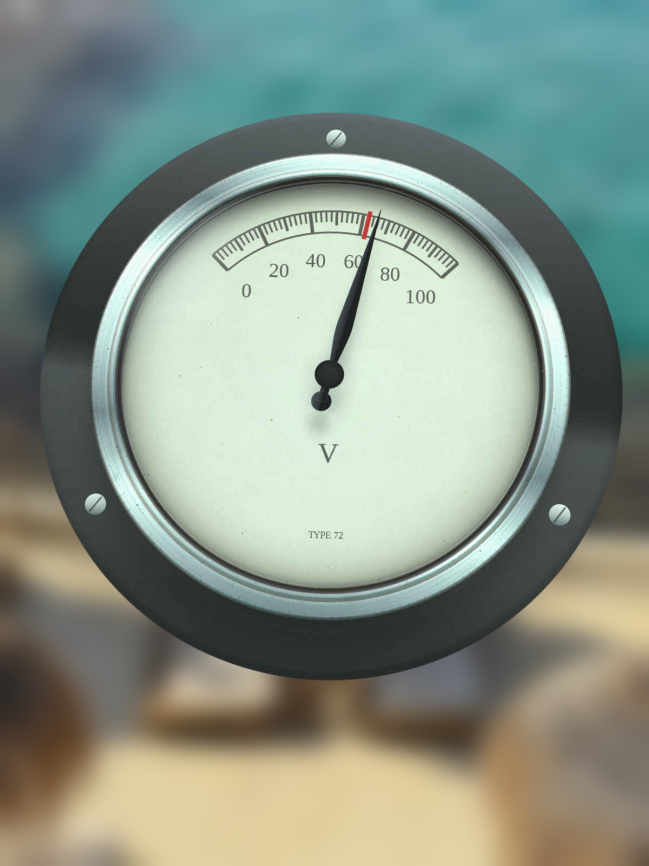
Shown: value=66 unit=V
